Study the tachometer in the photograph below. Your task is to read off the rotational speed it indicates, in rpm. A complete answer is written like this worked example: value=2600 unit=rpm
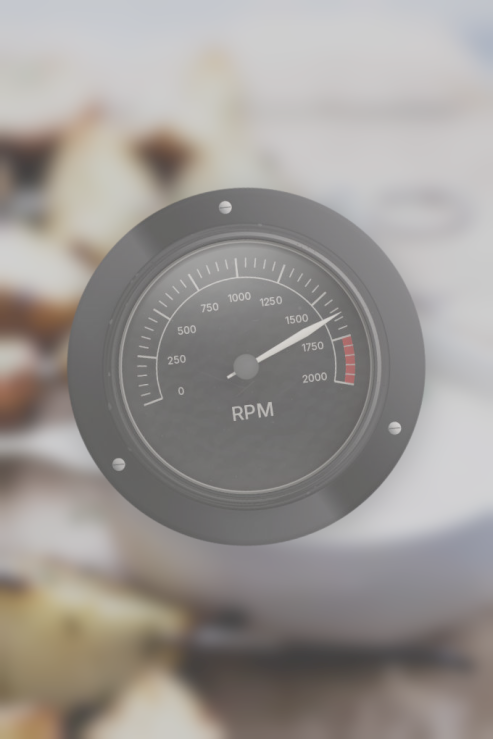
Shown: value=1625 unit=rpm
